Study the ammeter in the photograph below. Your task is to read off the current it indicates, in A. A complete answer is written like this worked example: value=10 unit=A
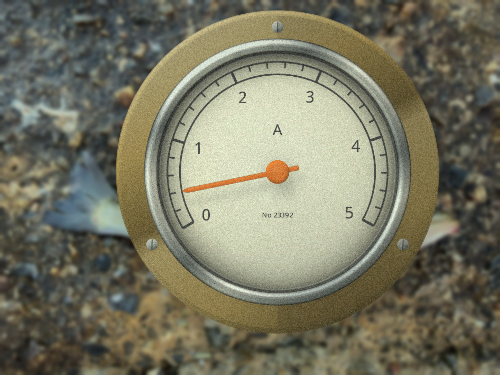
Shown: value=0.4 unit=A
